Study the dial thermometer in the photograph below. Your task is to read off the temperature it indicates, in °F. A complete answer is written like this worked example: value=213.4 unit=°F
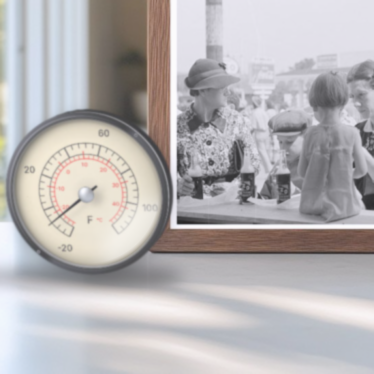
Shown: value=-8 unit=°F
